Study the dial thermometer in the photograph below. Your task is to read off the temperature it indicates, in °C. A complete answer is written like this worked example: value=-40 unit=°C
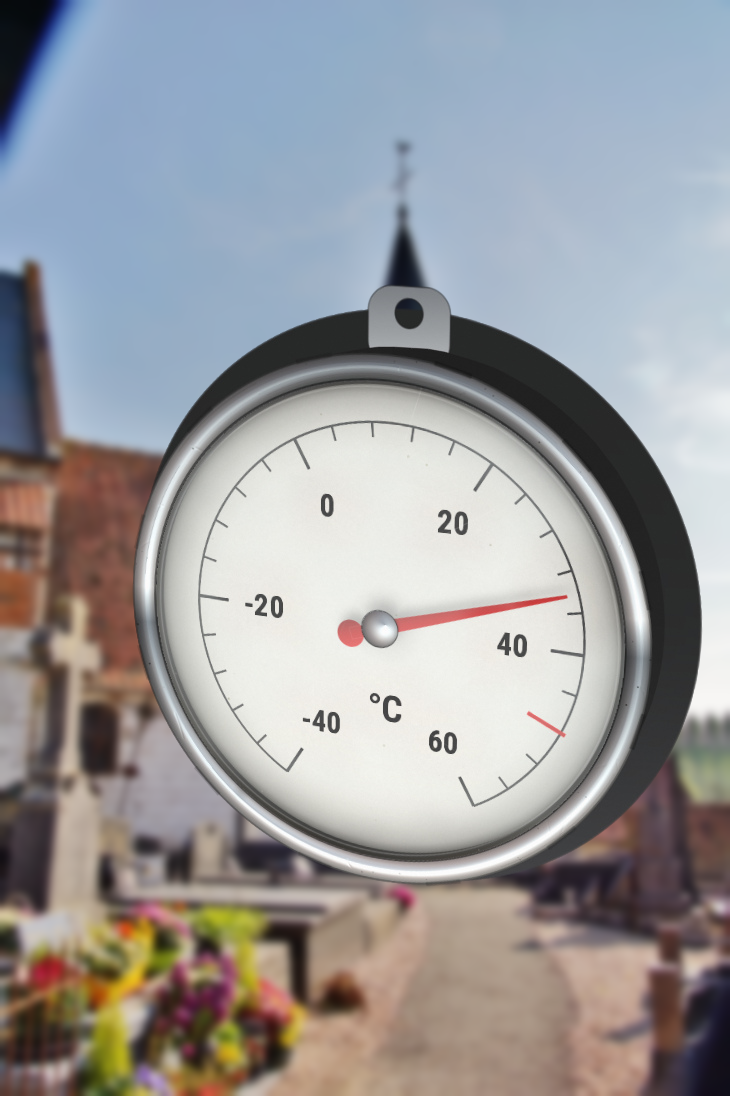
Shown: value=34 unit=°C
